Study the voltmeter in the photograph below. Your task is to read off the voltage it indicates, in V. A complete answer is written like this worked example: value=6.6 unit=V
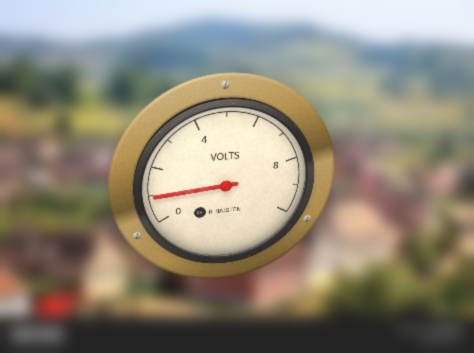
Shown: value=1 unit=V
